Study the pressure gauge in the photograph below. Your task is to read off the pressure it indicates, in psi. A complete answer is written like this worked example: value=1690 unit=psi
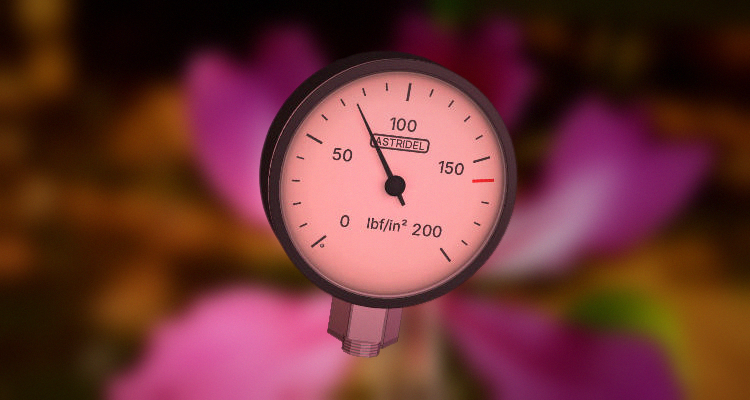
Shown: value=75 unit=psi
